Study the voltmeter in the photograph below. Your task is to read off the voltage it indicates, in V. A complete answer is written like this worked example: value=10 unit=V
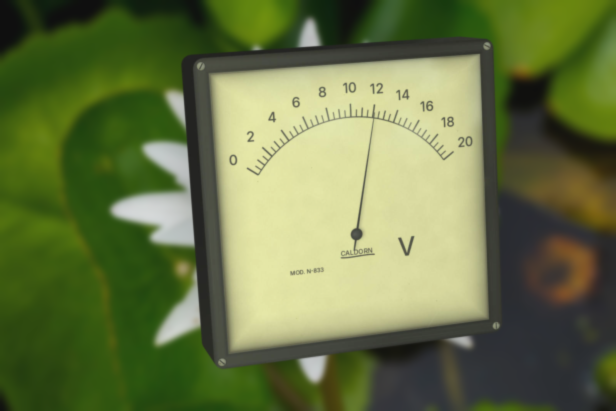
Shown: value=12 unit=V
